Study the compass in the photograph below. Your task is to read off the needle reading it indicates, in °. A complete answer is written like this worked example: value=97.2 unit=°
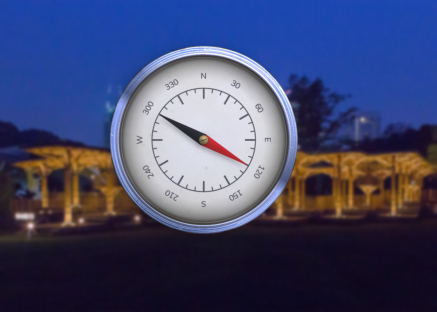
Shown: value=120 unit=°
